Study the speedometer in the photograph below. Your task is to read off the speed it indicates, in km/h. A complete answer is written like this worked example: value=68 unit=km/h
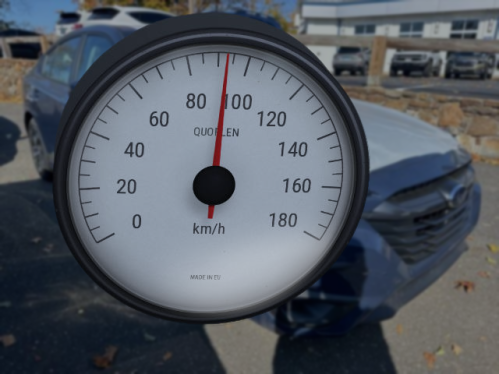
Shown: value=92.5 unit=km/h
